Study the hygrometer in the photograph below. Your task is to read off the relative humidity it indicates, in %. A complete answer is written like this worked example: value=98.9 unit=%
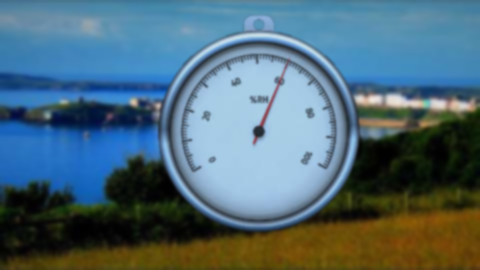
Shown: value=60 unit=%
